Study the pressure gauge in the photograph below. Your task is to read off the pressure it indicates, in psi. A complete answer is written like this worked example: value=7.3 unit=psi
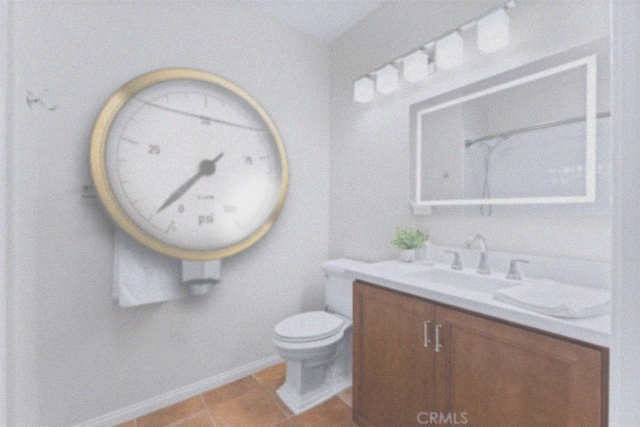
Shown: value=5 unit=psi
